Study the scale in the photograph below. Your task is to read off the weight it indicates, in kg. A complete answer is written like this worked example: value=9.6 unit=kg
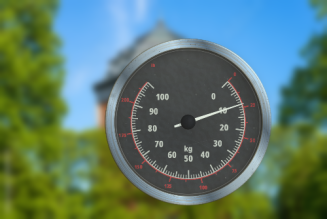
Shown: value=10 unit=kg
